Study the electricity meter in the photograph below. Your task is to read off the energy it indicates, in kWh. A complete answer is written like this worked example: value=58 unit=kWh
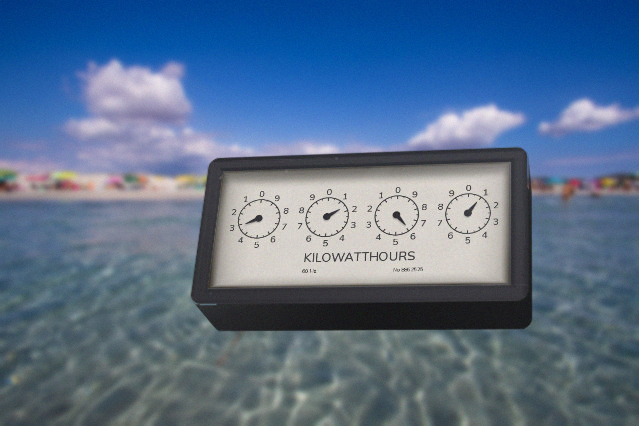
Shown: value=3161 unit=kWh
